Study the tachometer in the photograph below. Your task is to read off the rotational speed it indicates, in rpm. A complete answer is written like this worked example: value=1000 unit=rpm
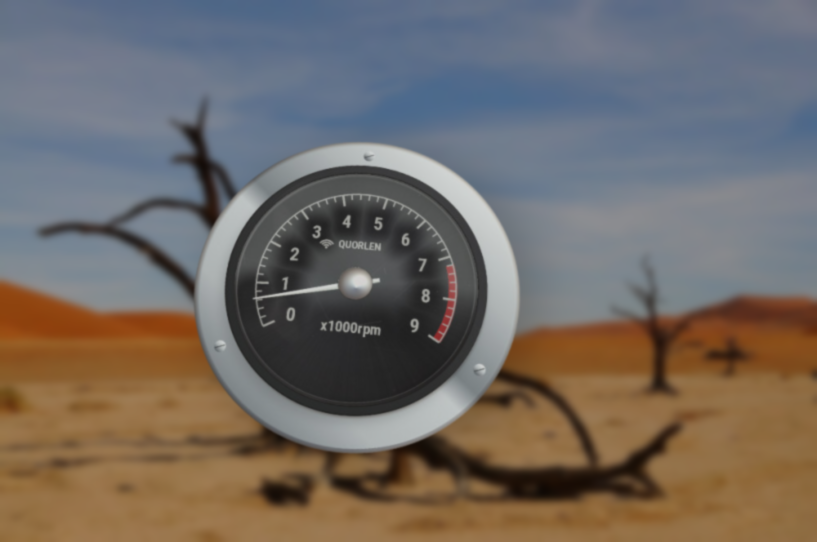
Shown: value=600 unit=rpm
